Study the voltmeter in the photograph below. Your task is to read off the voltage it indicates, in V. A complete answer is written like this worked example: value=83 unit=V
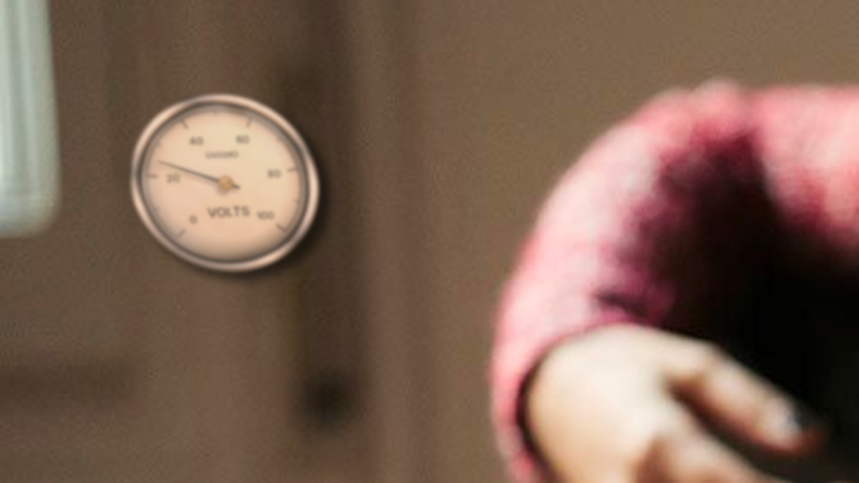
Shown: value=25 unit=V
